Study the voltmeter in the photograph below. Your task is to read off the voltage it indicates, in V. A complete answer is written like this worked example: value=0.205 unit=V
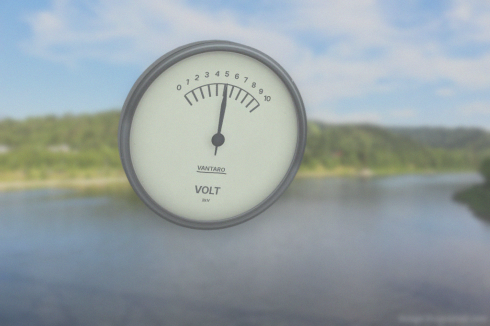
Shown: value=5 unit=V
